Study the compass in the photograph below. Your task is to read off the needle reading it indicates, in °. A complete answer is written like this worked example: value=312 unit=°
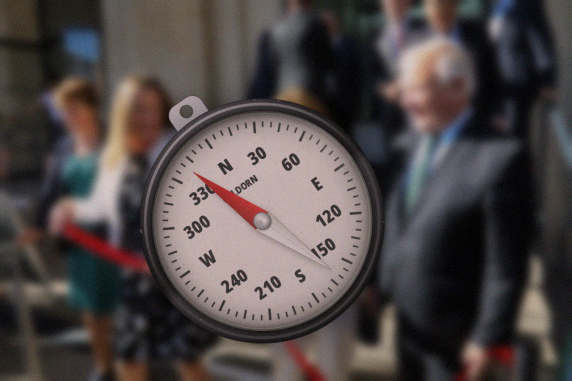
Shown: value=340 unit=°
